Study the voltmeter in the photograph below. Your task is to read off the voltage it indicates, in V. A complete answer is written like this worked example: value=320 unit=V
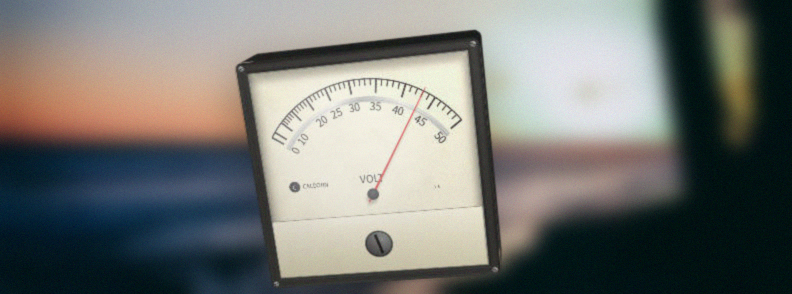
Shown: value=43 unit=V
